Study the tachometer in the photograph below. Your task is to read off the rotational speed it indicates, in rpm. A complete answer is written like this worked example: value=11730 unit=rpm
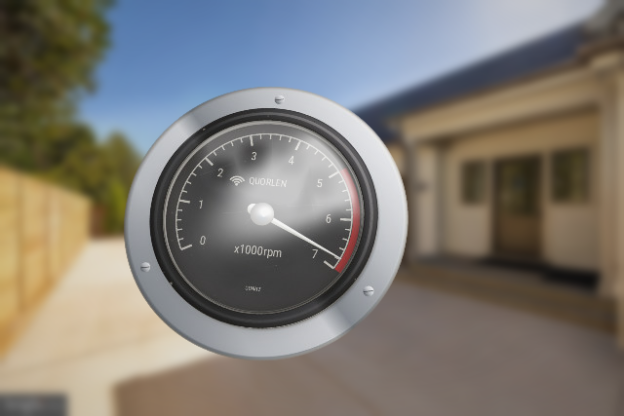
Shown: value=6800 unit=rpm
